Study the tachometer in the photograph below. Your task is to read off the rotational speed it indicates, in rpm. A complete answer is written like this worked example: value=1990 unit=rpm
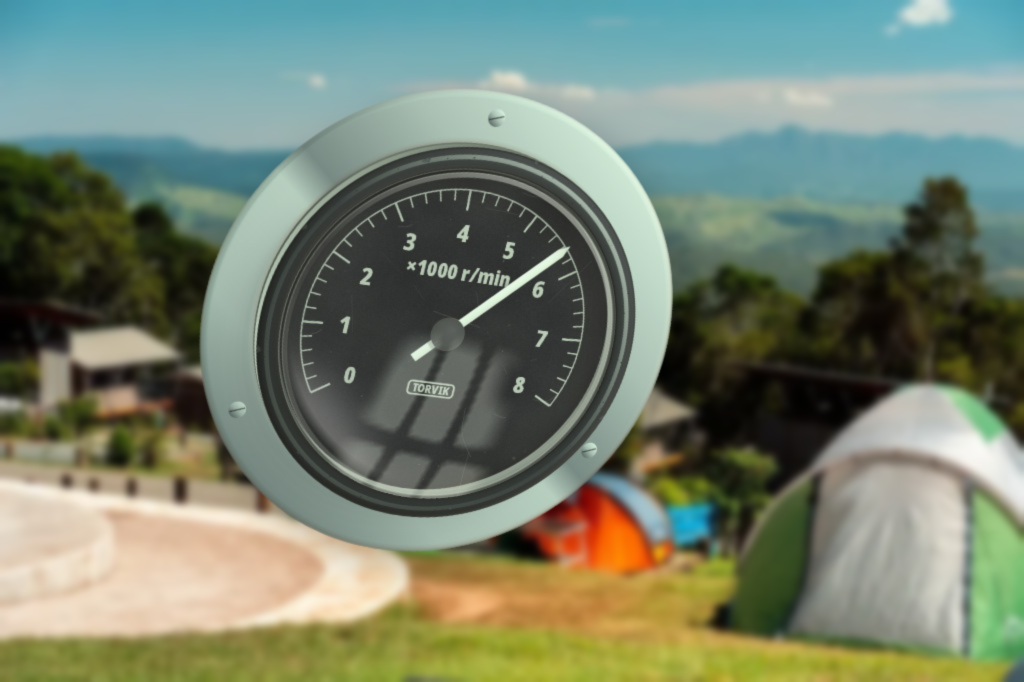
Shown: value=5600 unit=rpm
